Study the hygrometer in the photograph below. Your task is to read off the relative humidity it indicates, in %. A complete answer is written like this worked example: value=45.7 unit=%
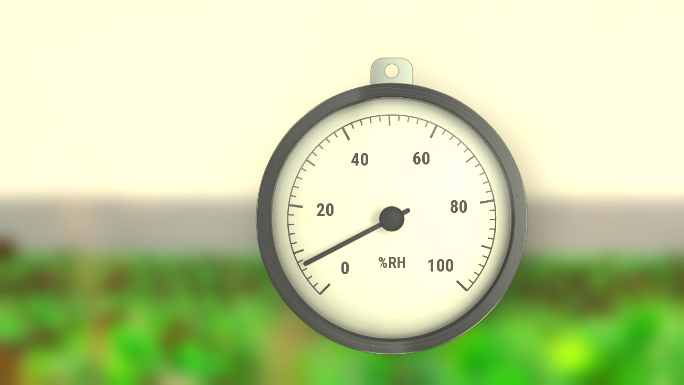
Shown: value=7 unit=%
